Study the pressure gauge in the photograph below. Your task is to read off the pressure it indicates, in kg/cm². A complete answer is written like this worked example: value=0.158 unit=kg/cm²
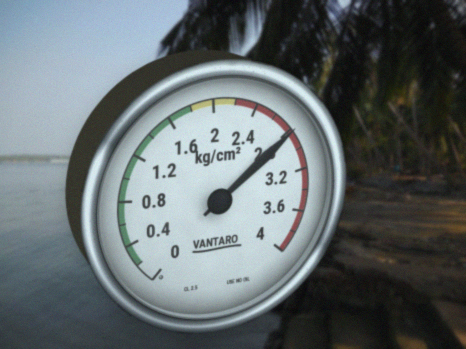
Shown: value=2.8 unit=kg/cm²
